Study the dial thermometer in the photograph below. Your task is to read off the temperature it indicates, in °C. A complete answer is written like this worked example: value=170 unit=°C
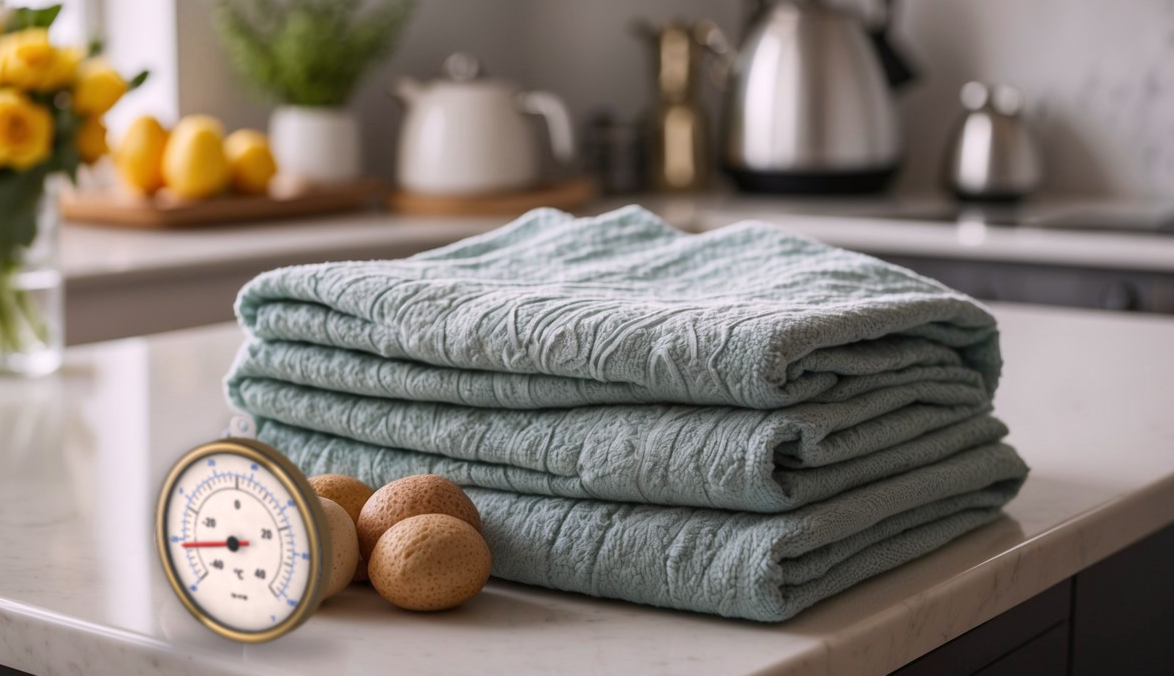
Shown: value=-30 unit=°C
